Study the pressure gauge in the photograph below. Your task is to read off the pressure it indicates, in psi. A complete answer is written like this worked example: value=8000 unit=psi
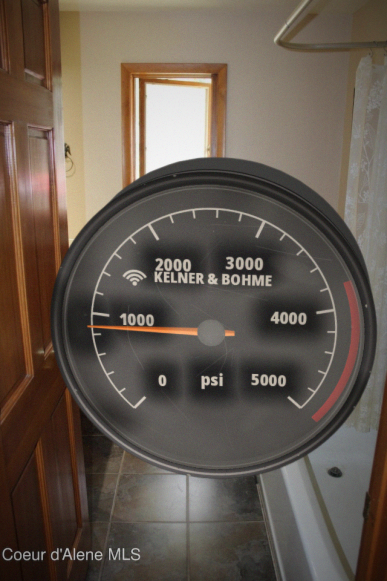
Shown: value=900 unit=psi
